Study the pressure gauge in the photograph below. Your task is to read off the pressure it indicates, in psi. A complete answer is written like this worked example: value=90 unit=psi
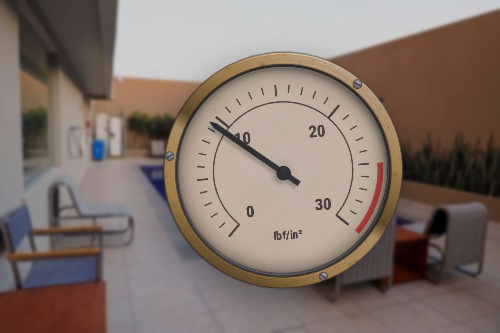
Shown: value=9.5 unit=psi
